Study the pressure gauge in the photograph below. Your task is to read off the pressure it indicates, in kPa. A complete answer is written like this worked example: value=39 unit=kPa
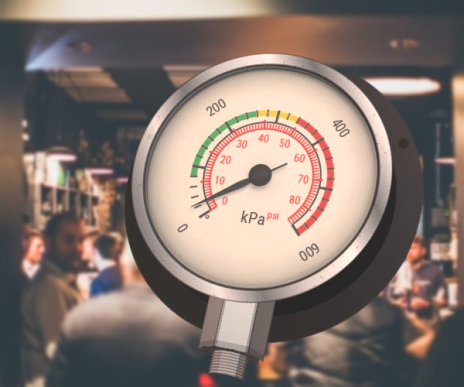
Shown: value=20 unit=kPa
